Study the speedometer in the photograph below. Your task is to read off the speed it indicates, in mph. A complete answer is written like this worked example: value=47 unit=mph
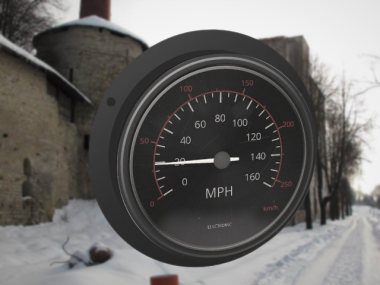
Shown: value=20 unit=mph
